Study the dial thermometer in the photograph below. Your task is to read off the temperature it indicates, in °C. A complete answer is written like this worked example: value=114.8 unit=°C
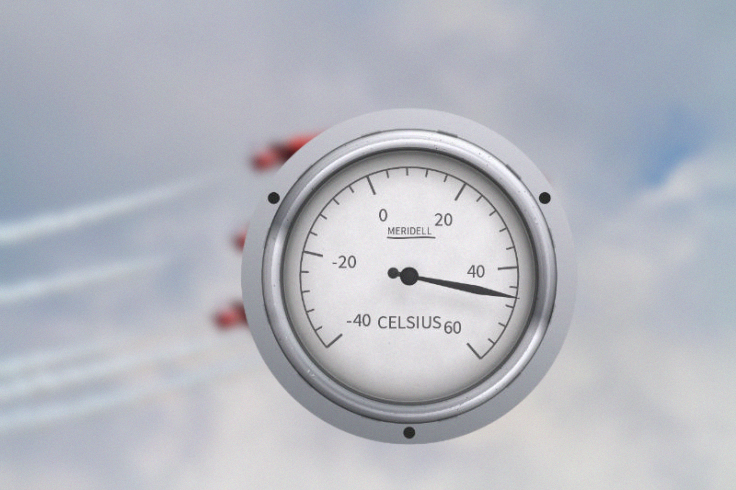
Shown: value=46 unit=°C
